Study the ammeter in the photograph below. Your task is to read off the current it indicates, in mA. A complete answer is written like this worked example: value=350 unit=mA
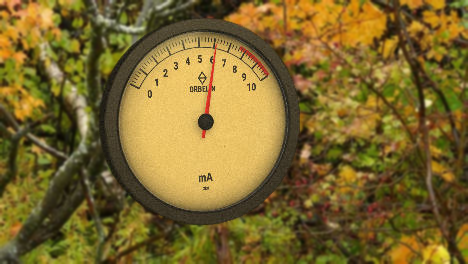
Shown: value=6 unit=mA
